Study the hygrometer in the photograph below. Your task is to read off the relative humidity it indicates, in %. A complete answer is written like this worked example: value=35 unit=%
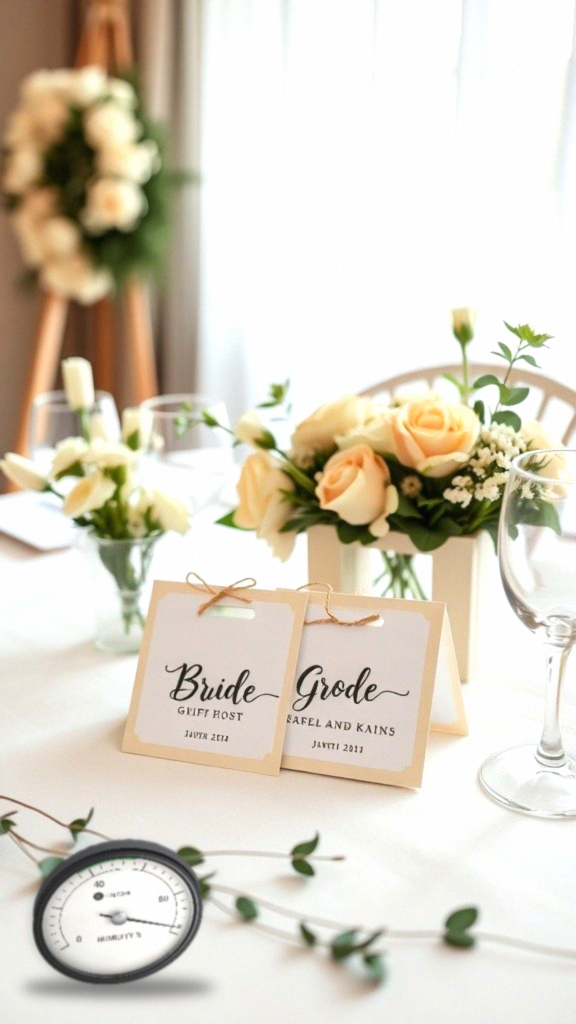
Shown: value=96 unit=%
